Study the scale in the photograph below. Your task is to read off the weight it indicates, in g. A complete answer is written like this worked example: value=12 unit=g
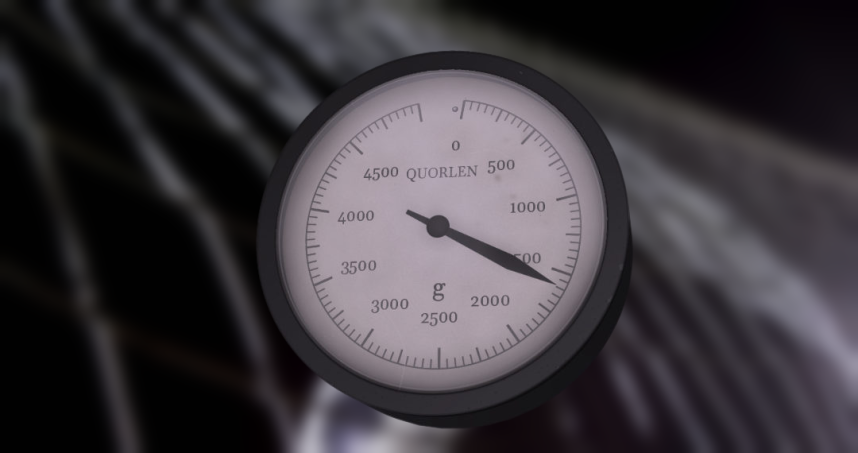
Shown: value=1600 unit=g
